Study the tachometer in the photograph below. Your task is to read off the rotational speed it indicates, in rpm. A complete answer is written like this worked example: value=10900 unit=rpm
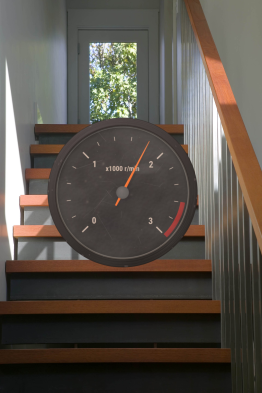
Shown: value=1800 unit=rpm
